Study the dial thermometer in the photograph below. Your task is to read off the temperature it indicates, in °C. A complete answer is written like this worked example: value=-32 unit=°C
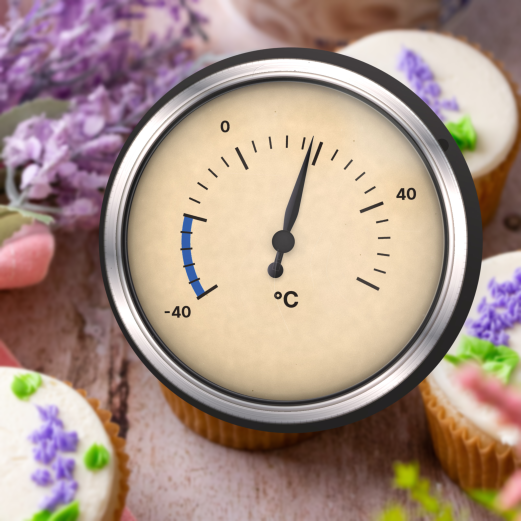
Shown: value=18 unit=°C
